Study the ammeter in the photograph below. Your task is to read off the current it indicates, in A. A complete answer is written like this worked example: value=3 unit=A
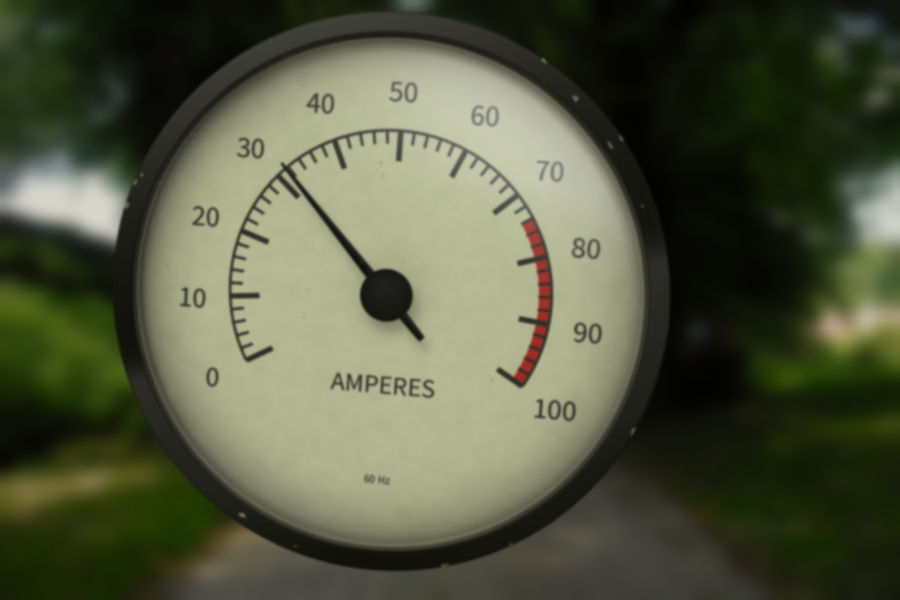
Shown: value=32 unit=A
